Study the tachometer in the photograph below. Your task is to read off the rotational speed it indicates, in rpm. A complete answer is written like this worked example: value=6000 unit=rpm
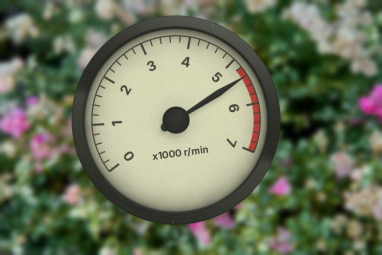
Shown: value=5400 unit=rpm
